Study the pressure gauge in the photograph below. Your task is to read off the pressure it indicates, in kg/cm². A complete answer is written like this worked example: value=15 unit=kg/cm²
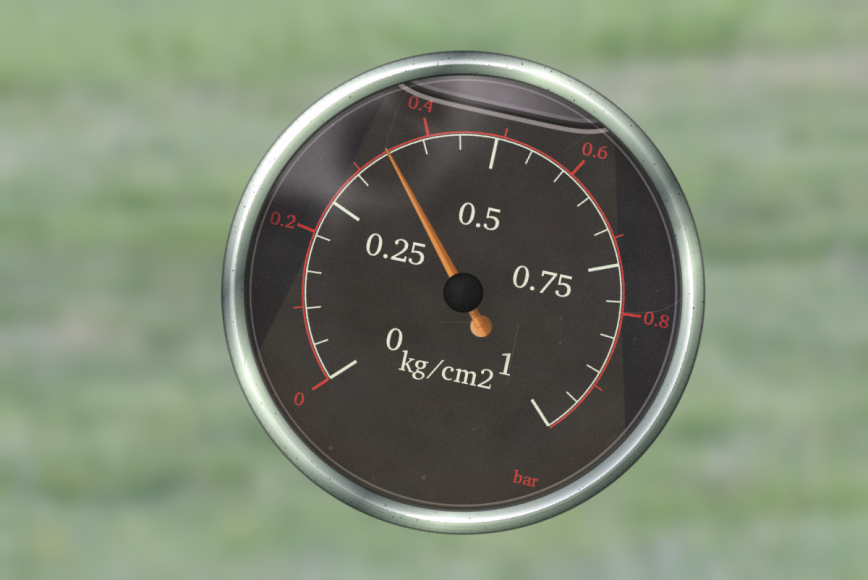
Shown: value=0.35 unit=kg/cm²
